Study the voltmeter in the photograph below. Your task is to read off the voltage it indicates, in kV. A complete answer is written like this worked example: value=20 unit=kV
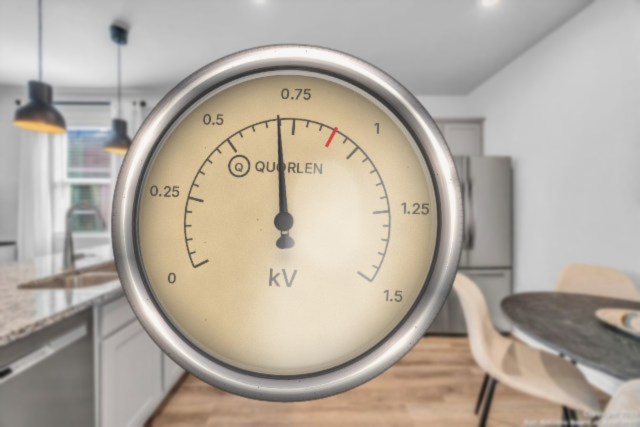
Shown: value=0.7 unit=kV
